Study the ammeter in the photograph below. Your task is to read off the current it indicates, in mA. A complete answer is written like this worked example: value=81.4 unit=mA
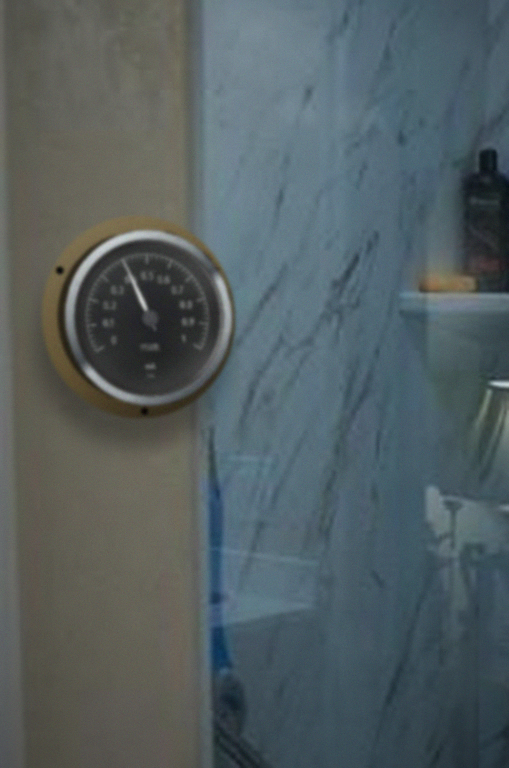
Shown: value=0.4 unit=mA
